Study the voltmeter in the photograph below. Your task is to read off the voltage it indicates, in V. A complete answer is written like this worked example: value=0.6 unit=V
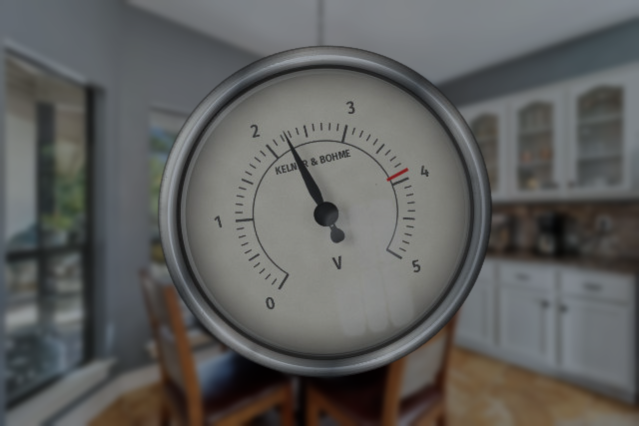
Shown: value=2.25 unit=V
